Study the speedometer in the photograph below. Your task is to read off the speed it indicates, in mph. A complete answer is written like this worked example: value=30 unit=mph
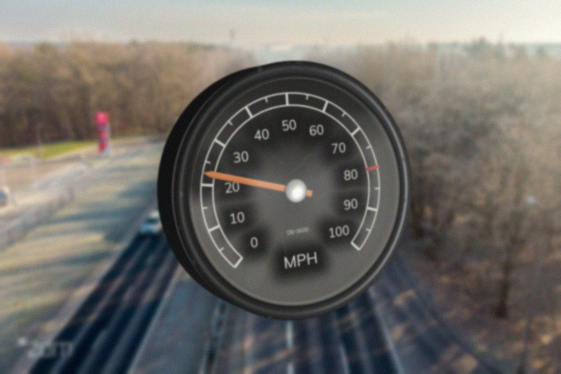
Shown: value=22.5 unit=mph
